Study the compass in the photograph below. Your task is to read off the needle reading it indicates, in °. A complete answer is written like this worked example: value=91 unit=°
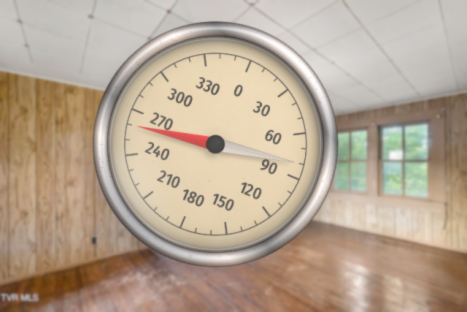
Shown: value=260 unit=°
